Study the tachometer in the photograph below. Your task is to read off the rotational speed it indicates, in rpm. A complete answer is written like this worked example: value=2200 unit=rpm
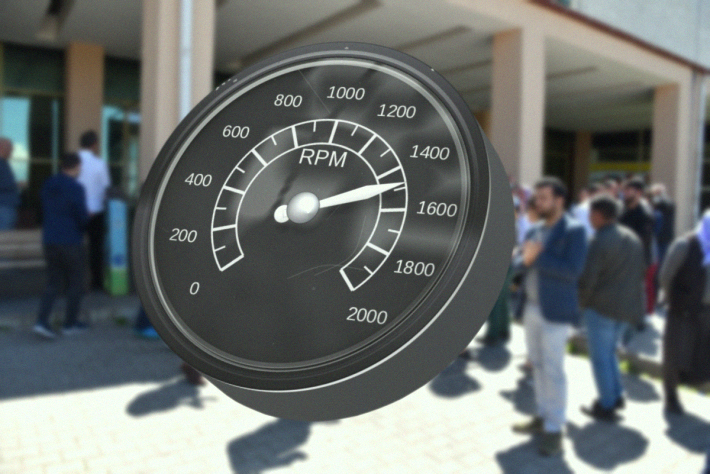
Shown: value=1500 unit=rpm
